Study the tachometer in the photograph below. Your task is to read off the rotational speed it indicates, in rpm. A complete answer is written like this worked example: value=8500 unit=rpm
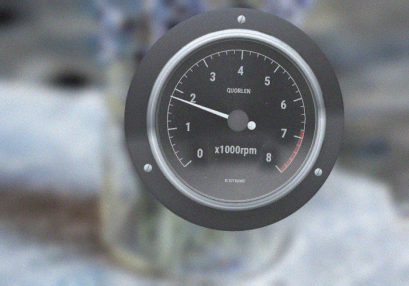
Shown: value=1800 unit=rpm
